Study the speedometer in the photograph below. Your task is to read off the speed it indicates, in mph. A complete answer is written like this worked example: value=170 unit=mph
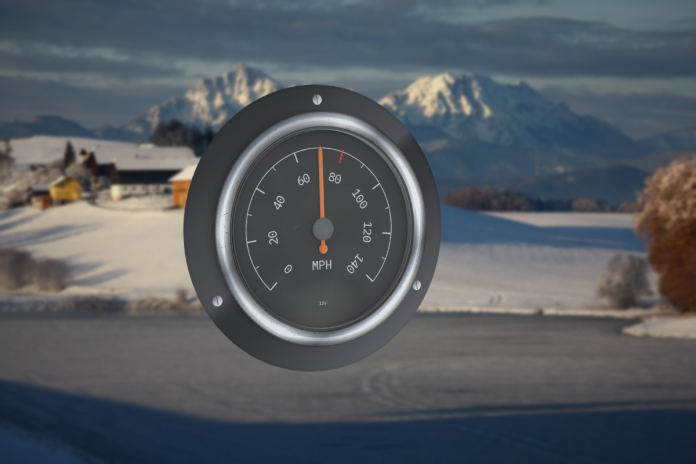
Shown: value=70 unit=mph
